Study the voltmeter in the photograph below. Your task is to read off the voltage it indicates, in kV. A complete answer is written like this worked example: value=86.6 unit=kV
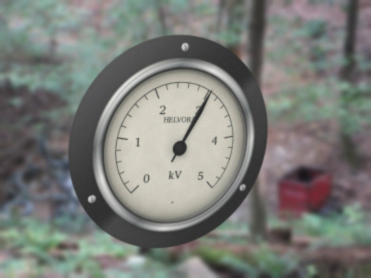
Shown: value=3 unit=kV
